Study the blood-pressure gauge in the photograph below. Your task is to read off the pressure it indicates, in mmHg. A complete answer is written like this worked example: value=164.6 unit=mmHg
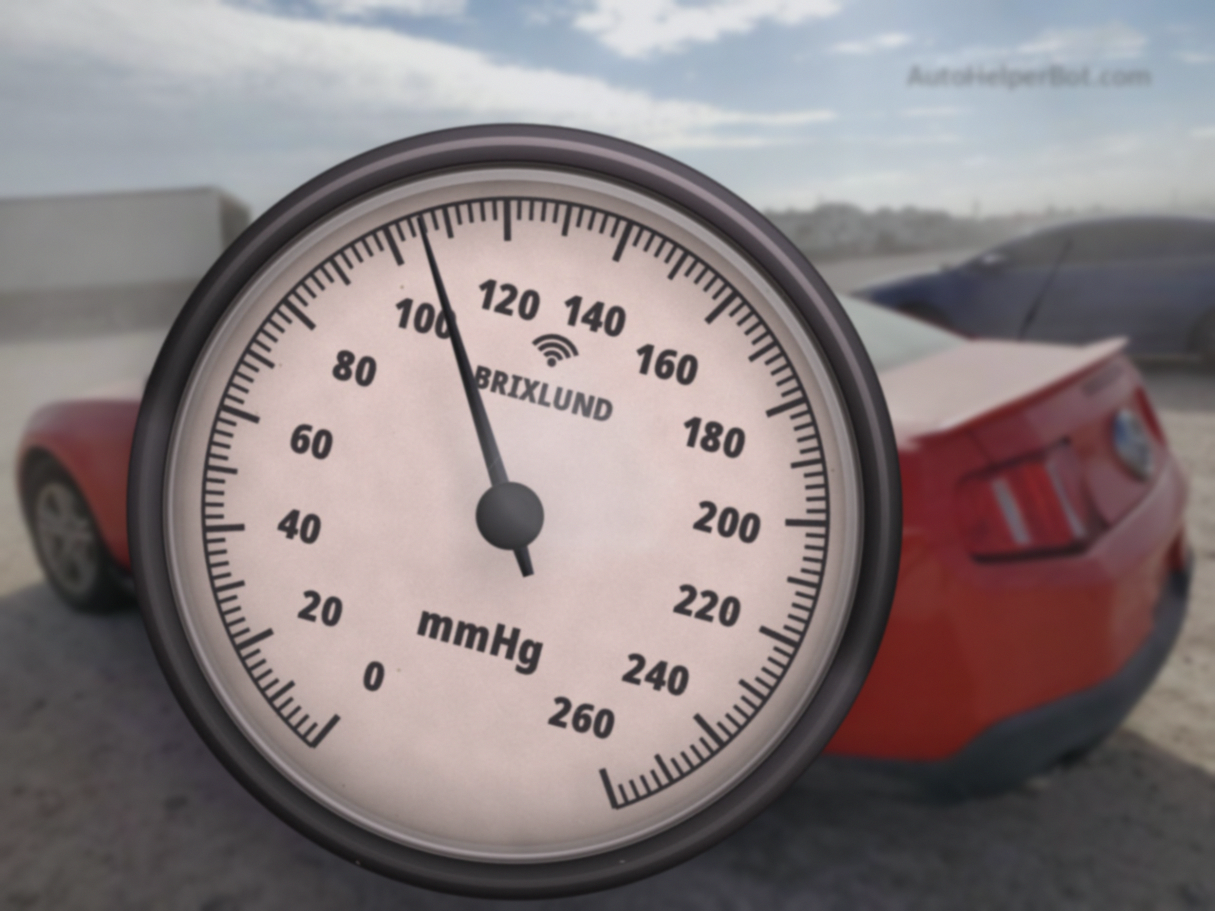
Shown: value=106 unit=mmHg
